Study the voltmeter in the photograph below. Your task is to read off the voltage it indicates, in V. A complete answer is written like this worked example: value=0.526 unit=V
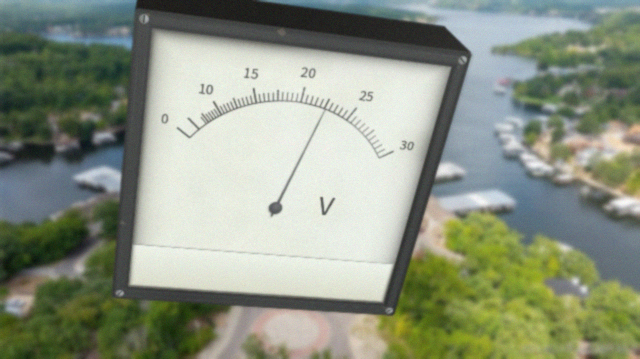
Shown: value=22.5 unit=V
